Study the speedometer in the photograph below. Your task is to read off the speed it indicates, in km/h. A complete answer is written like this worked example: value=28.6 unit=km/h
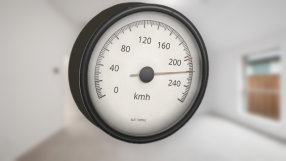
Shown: value=220 unit=km/h
